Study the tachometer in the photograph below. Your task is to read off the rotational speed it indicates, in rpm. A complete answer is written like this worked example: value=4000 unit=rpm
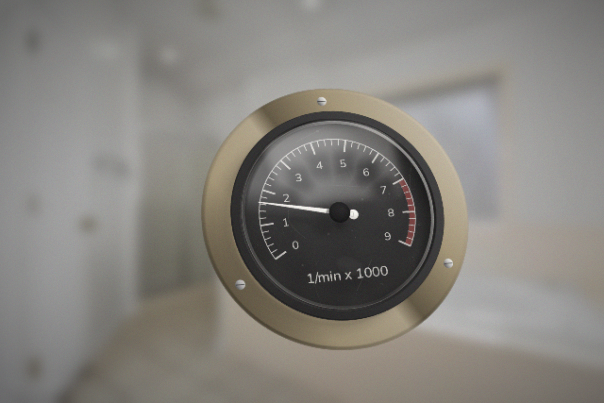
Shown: value=1600 unit=rpm
